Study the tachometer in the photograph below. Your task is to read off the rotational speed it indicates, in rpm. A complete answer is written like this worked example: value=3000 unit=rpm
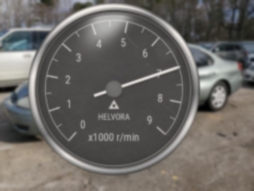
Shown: value=7000 unit=rpm
